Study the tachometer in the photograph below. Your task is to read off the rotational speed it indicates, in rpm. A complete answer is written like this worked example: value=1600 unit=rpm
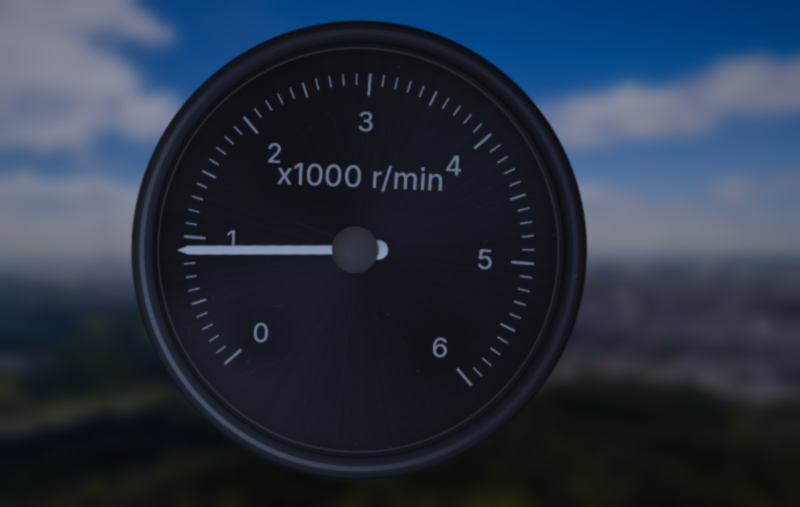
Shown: value=900 unit=rpm
